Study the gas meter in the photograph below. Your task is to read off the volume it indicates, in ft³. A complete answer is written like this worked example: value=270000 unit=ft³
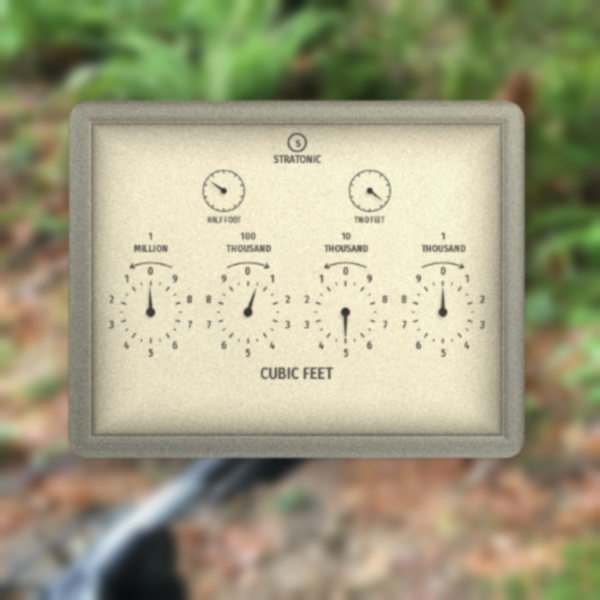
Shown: value=5000 unit=ft³
